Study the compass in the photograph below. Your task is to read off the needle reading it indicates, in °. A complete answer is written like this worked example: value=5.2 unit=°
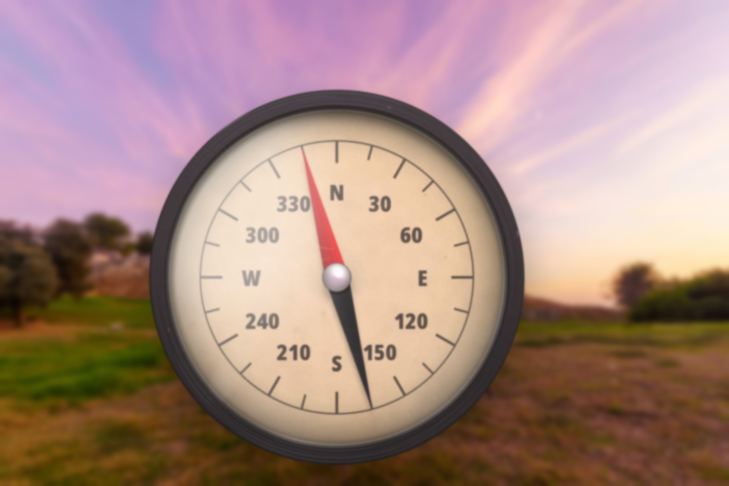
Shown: value=345 unit=°
